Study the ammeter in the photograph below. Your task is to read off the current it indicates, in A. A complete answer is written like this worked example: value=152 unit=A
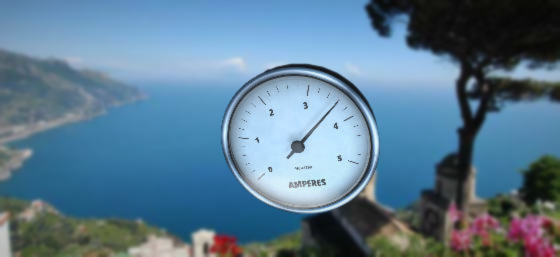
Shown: value=3.6 unit=A
